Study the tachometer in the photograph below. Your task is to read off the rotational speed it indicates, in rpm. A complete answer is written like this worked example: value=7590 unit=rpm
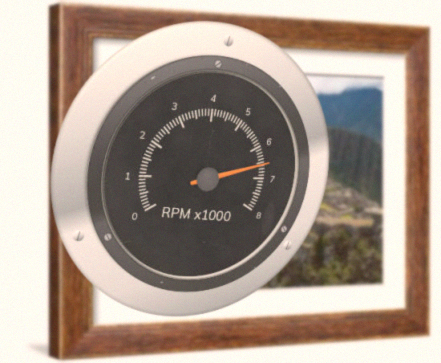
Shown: value=6500 unit=rpm
